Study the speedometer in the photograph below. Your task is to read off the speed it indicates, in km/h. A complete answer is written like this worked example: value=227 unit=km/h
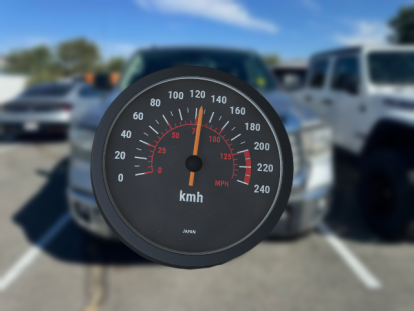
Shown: value=125 unit=km/h
